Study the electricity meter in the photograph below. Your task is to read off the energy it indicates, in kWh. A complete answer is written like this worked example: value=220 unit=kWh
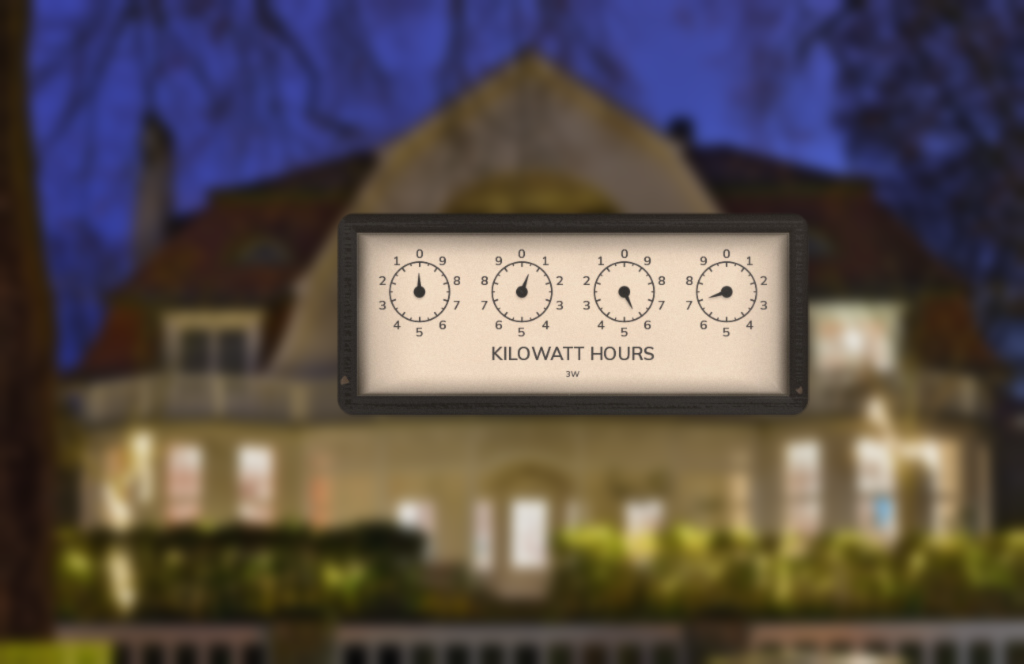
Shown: value=57 unit=kWh
